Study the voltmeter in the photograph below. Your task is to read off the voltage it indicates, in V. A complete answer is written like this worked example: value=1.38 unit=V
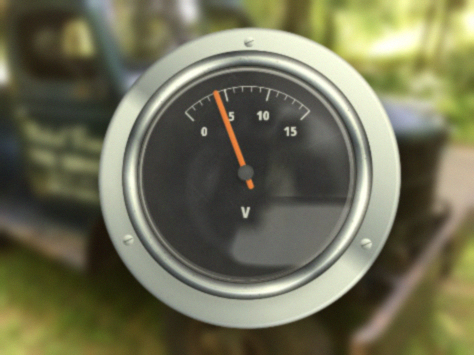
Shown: value=4 unit=V
